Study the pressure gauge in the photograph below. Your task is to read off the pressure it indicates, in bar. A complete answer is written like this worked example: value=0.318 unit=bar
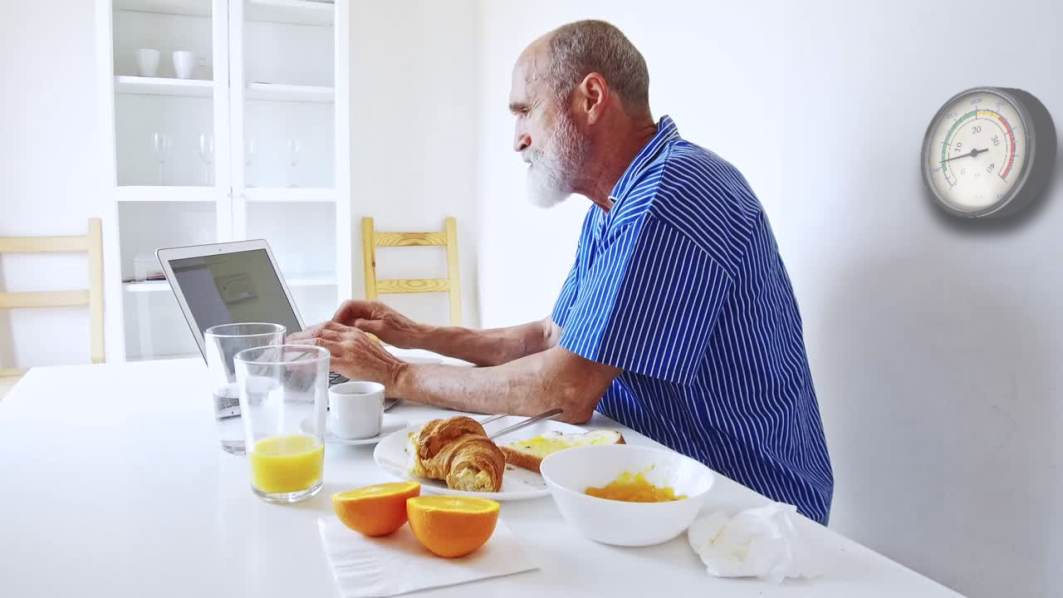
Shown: value=6 unit=bar
